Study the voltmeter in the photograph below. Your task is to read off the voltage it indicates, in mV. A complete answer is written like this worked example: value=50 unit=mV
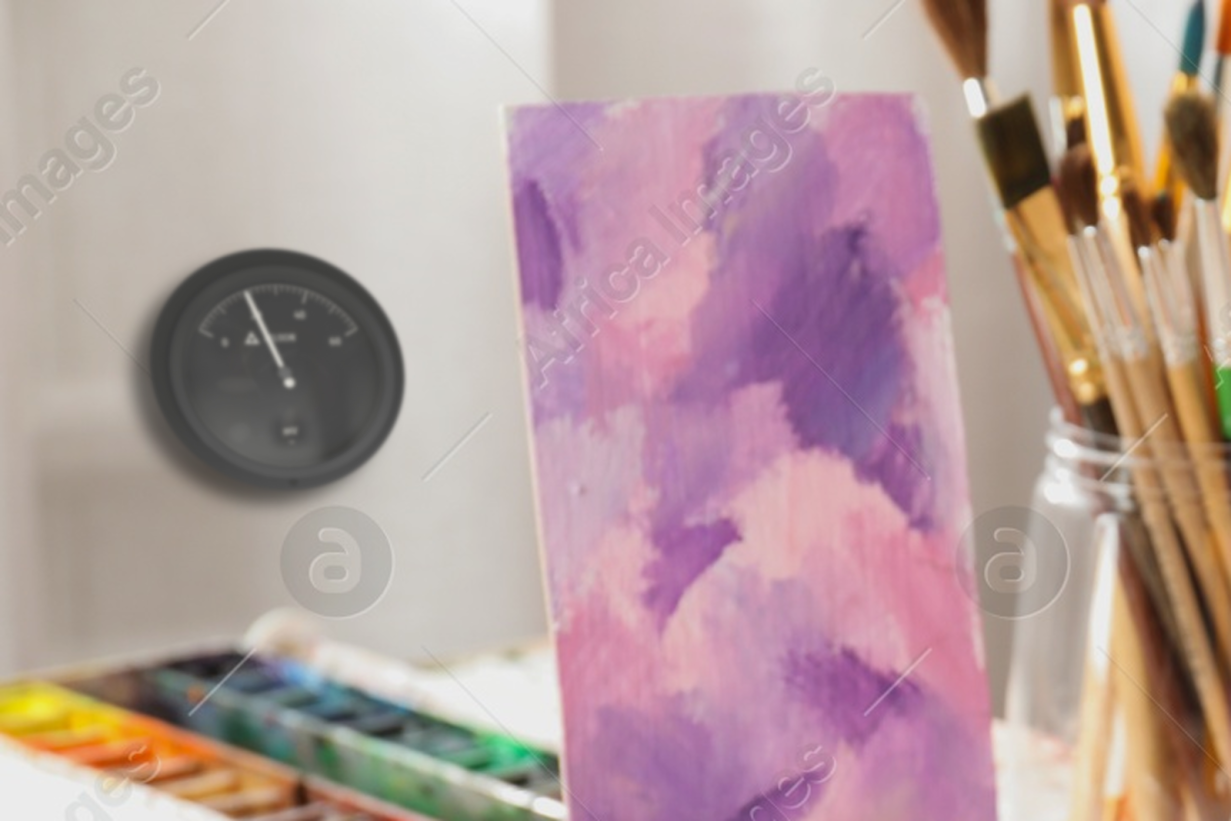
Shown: value=20 unit=mV
